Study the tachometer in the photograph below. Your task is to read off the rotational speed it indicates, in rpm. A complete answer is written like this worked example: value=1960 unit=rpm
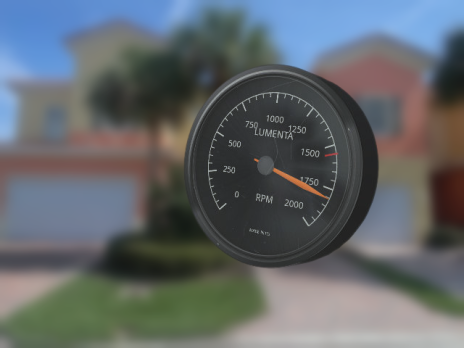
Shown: value=1800 unit=rpm
